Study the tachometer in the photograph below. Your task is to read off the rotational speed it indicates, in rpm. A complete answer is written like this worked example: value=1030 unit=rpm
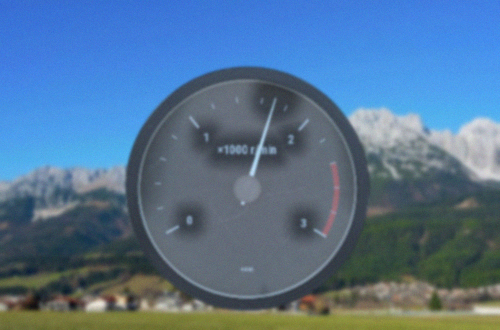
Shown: value=1700 unit=rpm
